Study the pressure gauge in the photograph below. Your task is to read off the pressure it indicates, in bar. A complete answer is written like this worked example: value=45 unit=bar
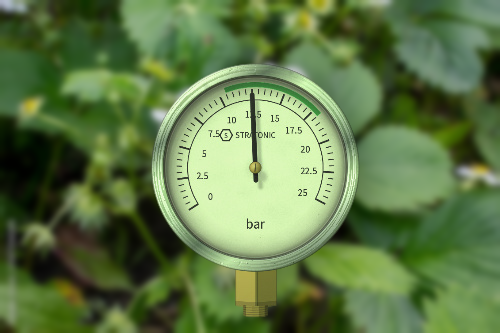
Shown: value=12.5 unit=bar
